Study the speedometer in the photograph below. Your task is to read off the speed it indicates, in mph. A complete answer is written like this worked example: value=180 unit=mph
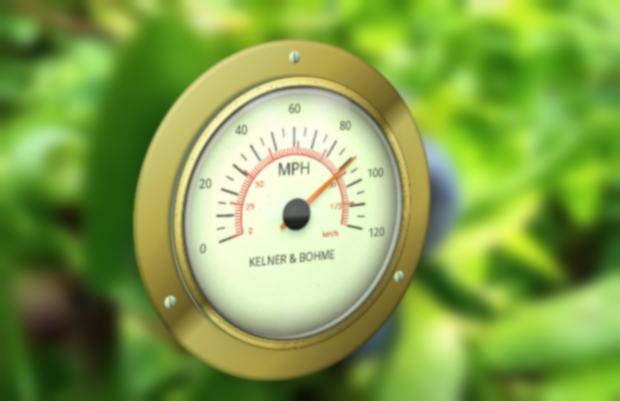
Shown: value=90 unit=mph
